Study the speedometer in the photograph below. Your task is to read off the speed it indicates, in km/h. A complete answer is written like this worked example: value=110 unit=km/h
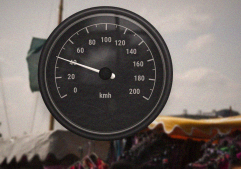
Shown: value=40 unit=km/h
